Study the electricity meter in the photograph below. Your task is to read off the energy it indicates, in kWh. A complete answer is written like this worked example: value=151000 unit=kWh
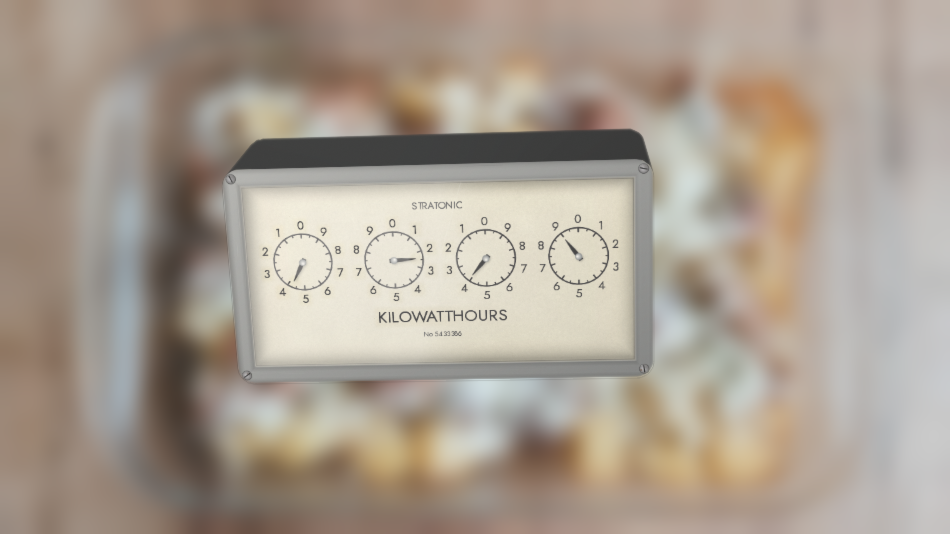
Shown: value=4239 unit=kWh
